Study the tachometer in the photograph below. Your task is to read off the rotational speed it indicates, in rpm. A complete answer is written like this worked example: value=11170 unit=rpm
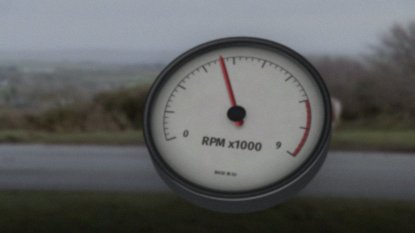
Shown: value=3600 unit=rpm
